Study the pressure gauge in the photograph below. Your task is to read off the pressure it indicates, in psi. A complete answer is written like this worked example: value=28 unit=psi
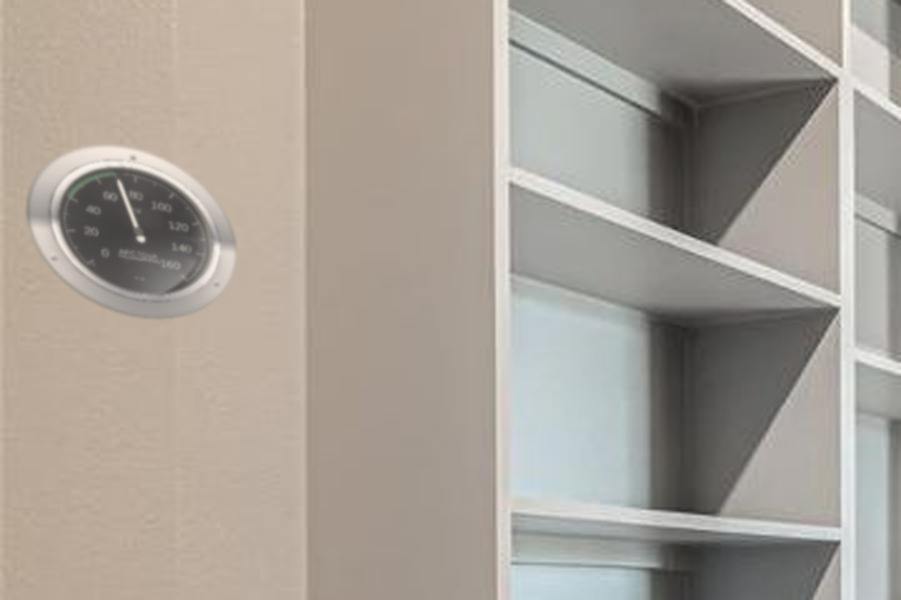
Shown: value=70 unit=psi
